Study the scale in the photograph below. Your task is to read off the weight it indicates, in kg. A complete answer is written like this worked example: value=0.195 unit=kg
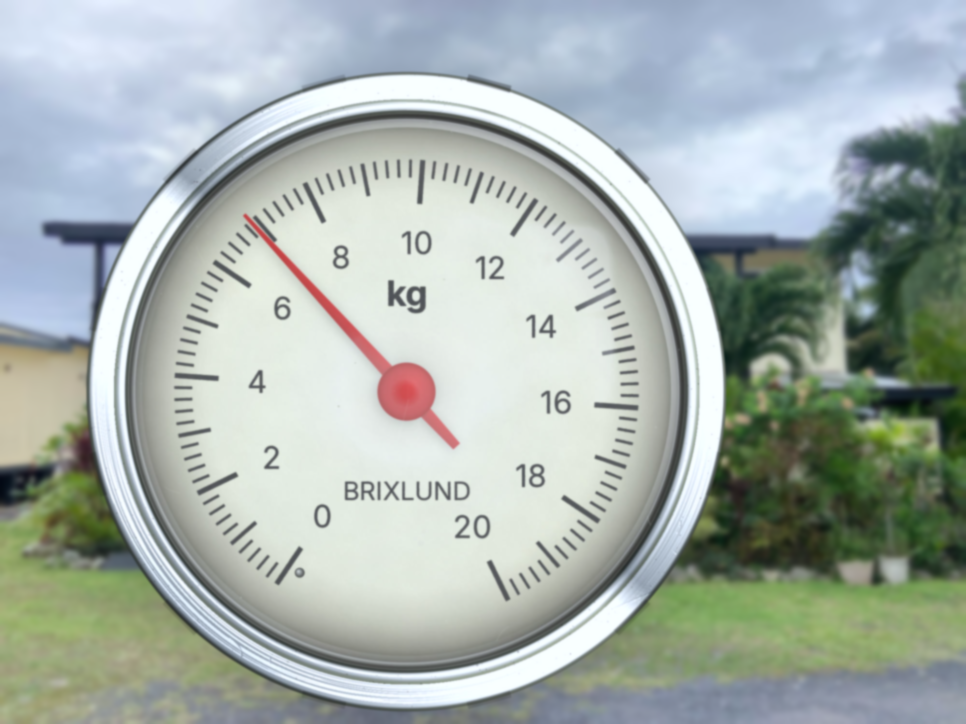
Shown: value=6.9 unit=kg
